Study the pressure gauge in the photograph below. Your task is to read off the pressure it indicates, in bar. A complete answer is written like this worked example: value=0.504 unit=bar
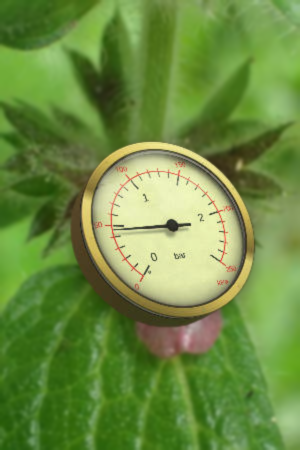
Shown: value=0.45 unit=bar
